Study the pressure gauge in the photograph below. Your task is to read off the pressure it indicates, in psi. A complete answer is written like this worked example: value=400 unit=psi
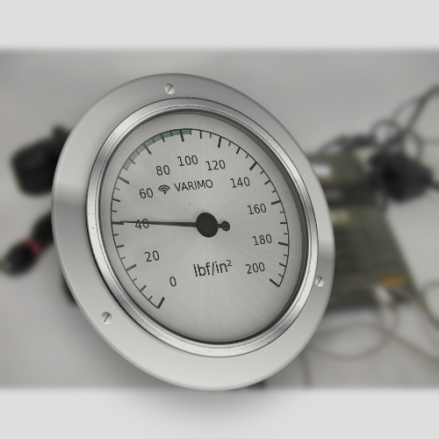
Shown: value=40 unit=psi
